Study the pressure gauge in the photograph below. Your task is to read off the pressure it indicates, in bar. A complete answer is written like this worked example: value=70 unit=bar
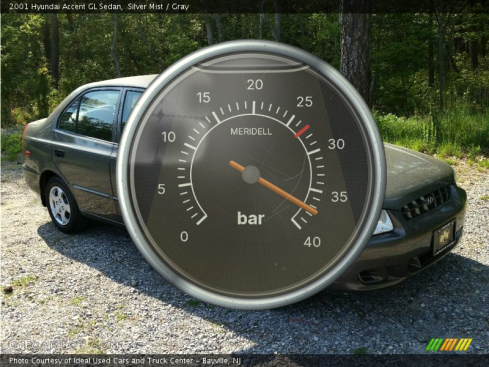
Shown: value=37.5 unit=bar
